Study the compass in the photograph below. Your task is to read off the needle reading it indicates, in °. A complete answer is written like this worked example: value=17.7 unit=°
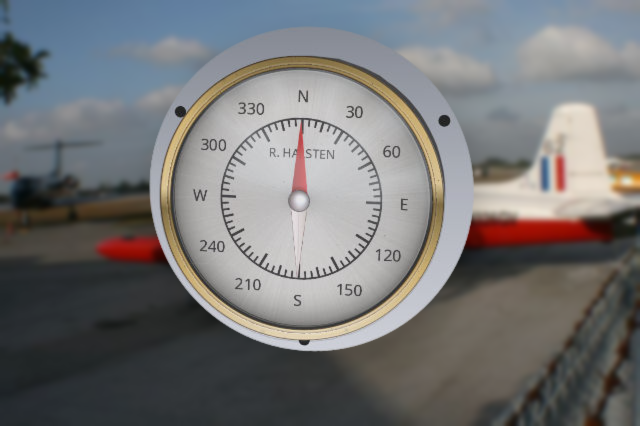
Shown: value=0 unit=°
